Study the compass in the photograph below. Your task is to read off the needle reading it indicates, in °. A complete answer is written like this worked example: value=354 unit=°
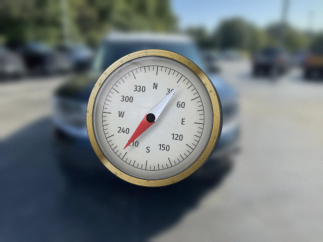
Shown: value=215 unit=°
